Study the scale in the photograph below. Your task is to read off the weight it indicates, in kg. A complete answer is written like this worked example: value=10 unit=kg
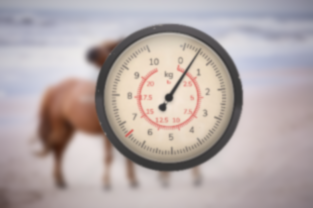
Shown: value=0.5 unit=kg
